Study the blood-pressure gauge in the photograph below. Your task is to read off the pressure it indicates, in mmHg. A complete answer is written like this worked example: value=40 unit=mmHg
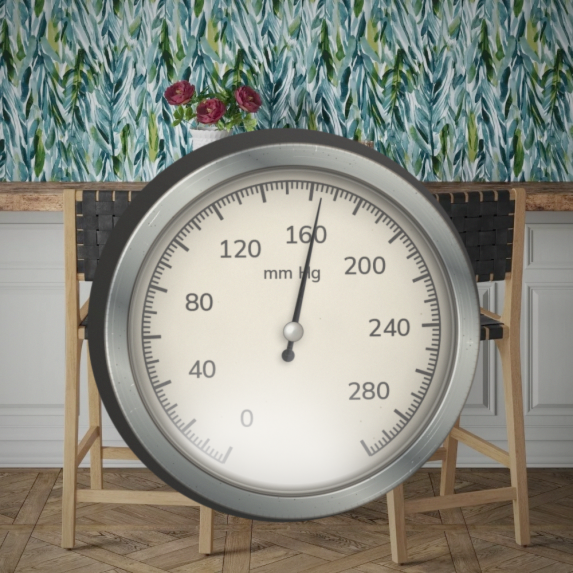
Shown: value=164 unit=mmHg
